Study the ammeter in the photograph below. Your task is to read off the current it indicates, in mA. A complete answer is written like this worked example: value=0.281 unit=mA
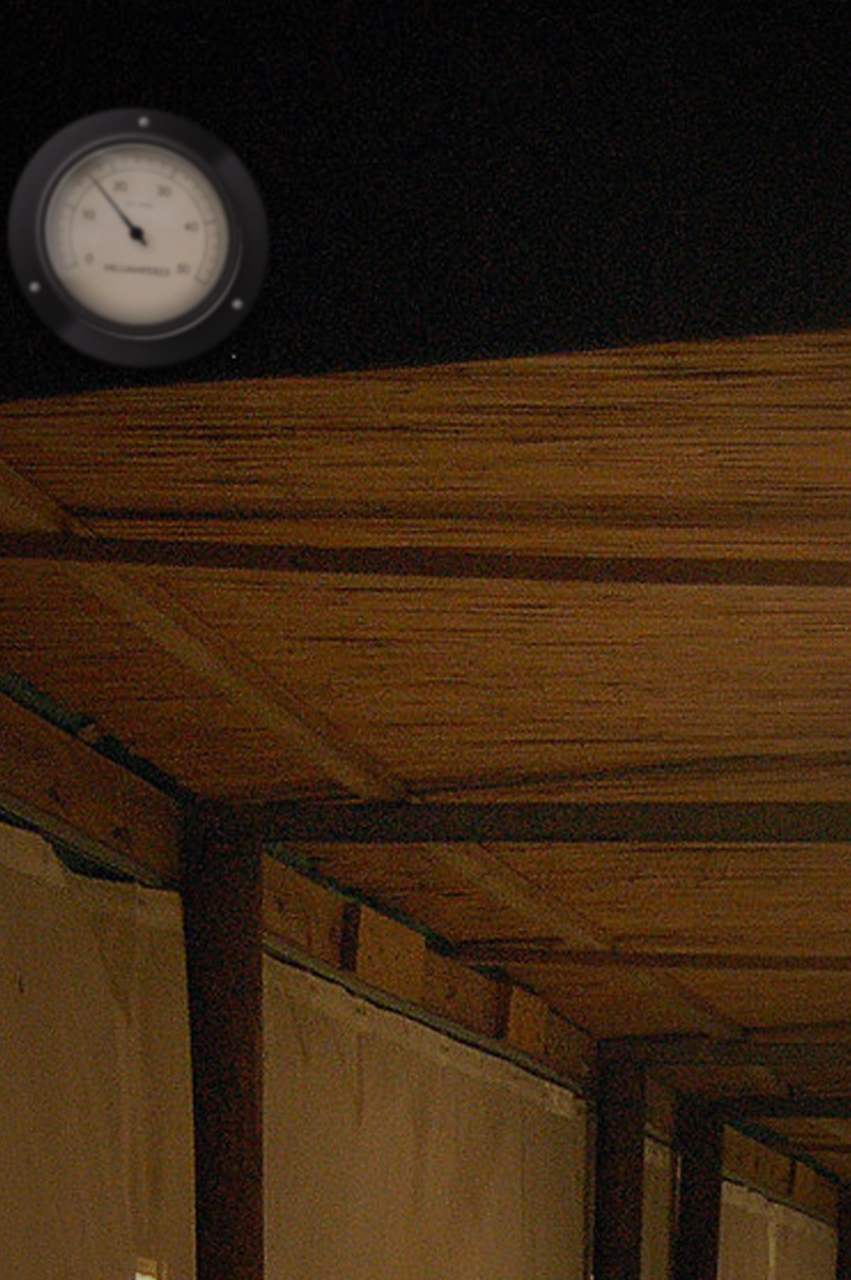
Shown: value=16 unit=mA
